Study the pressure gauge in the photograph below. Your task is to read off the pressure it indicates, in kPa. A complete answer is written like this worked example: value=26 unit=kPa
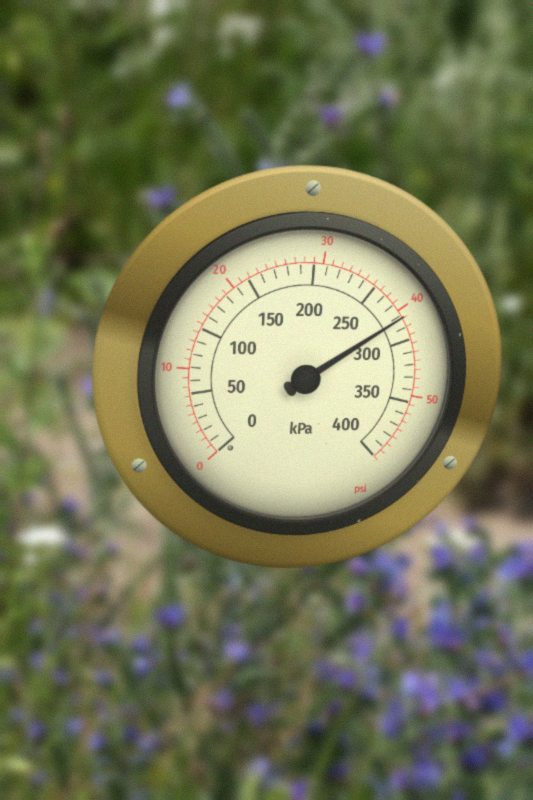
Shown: value=280 unit=kPa
